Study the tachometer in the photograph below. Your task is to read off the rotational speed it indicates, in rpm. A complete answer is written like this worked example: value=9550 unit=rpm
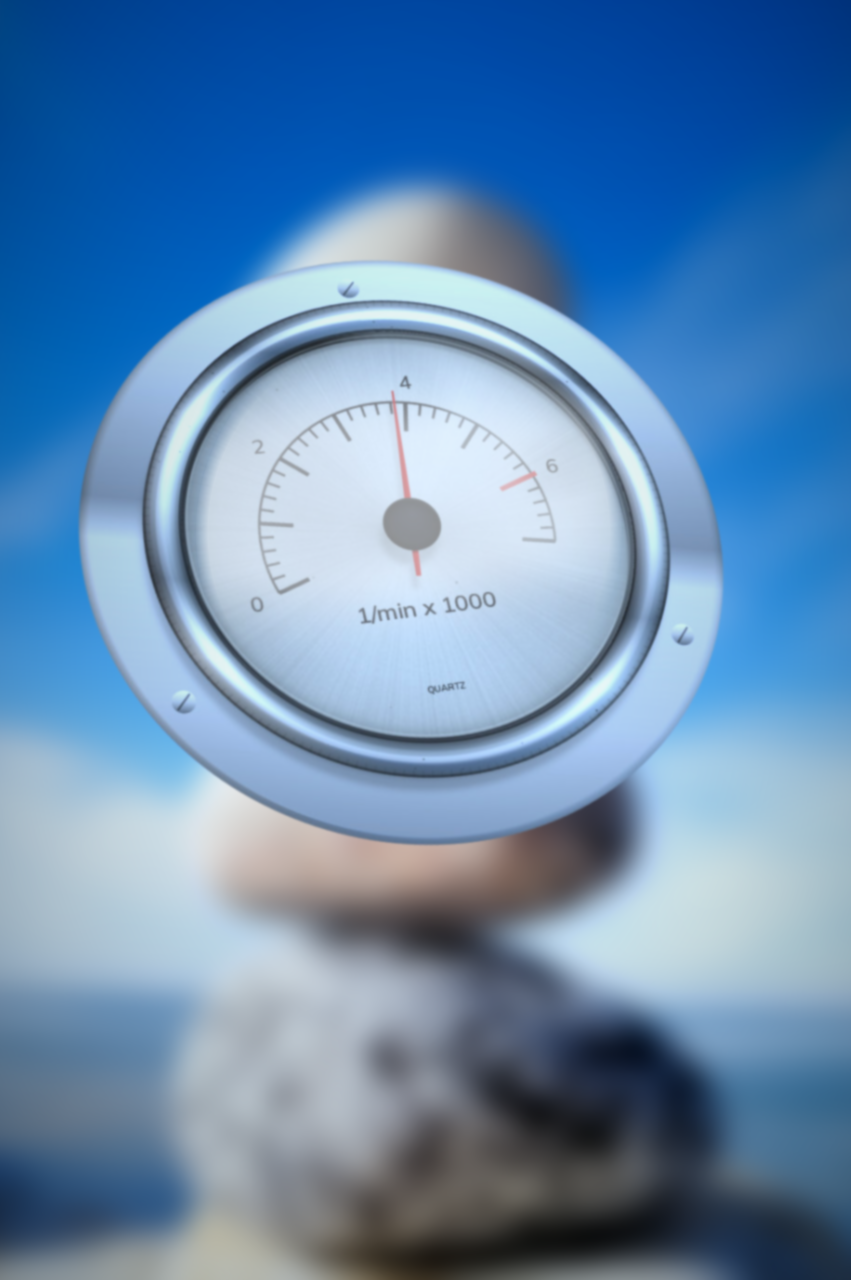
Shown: value=3800 unit=rpm
